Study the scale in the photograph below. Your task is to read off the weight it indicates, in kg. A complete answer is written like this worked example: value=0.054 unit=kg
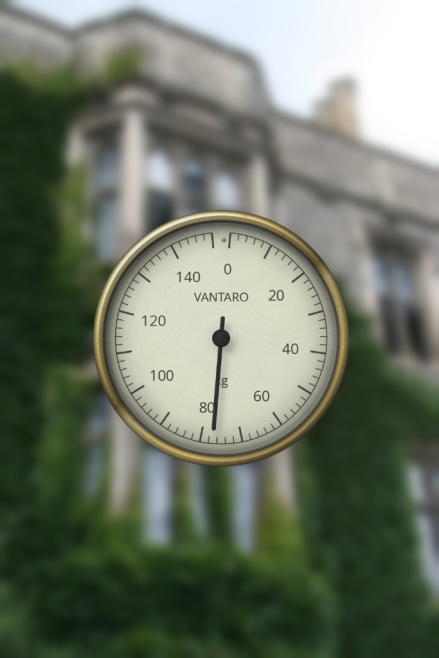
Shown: value=77 unit=kg
